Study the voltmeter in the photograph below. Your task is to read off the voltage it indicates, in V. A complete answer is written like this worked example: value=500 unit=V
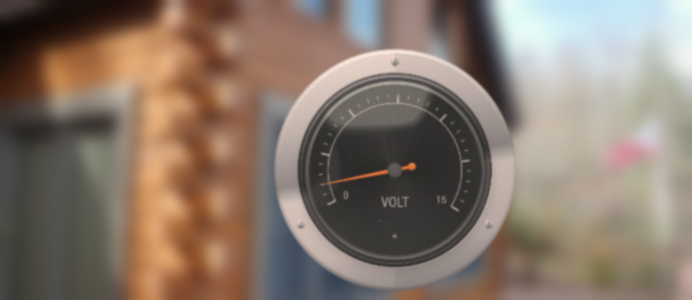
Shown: value=1 unit=V
